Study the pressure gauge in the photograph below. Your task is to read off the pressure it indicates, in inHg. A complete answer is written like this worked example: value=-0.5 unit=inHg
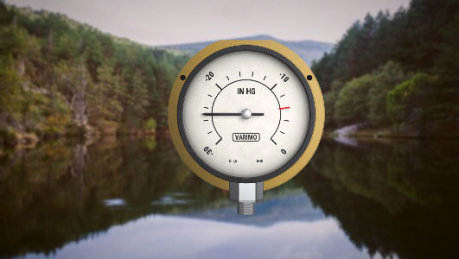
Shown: value=-25 unit=inHg
